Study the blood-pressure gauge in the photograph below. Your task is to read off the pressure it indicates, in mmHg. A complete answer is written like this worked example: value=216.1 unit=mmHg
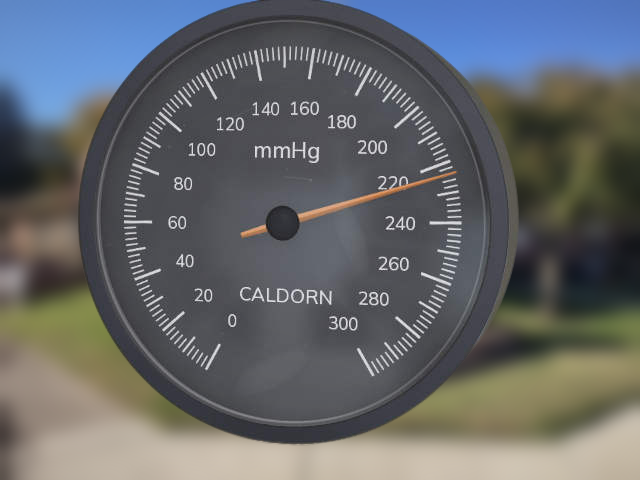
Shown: value=224 unit=mmHg
